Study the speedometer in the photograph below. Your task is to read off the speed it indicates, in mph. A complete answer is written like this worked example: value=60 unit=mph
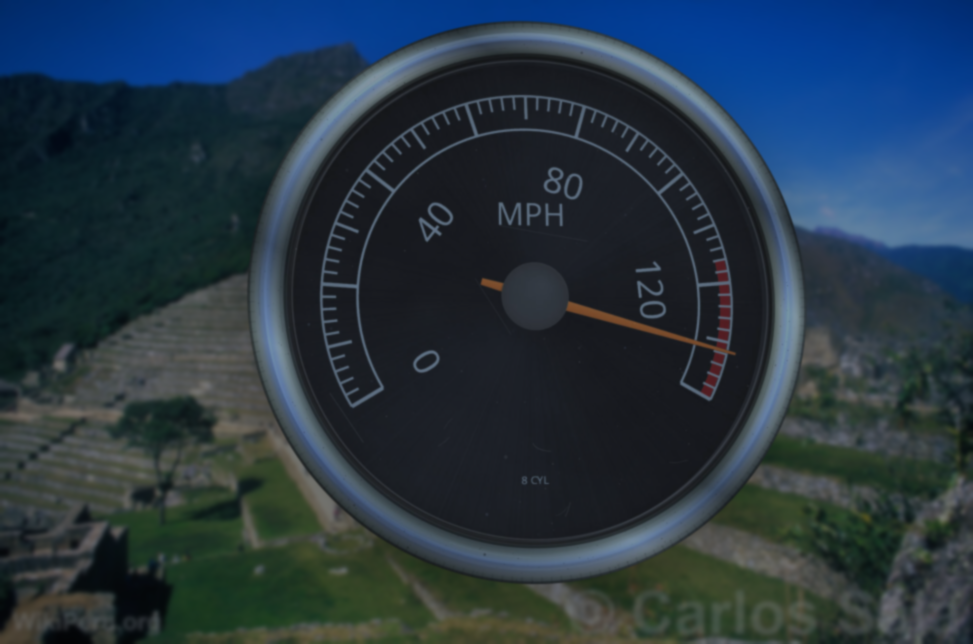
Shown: value=132 unit=mph
